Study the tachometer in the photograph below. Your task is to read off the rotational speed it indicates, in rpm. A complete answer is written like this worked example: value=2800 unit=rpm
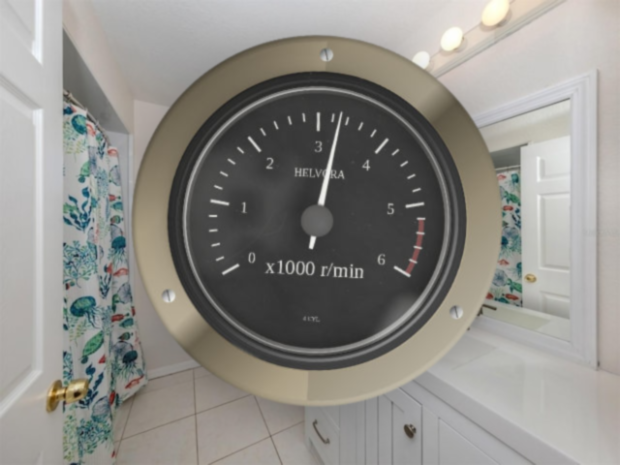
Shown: value=3300 unit=rpm
